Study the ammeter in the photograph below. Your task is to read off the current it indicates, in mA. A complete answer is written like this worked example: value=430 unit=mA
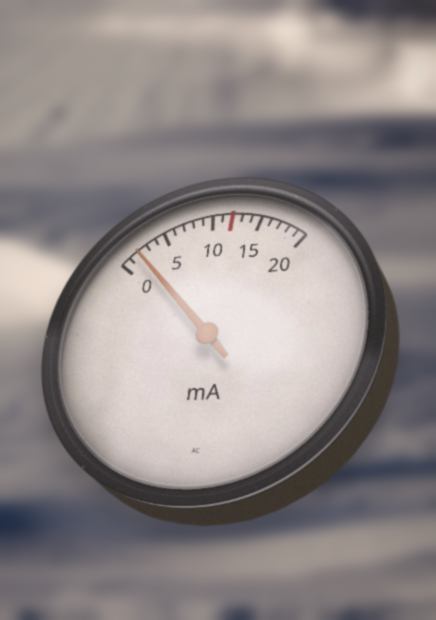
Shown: value=2 unit=mA
